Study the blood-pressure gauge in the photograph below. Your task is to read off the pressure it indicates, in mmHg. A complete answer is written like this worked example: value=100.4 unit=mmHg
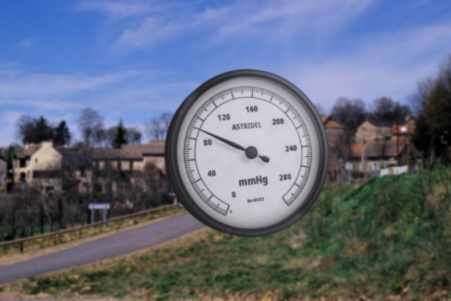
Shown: value=90 unit=mmHg
